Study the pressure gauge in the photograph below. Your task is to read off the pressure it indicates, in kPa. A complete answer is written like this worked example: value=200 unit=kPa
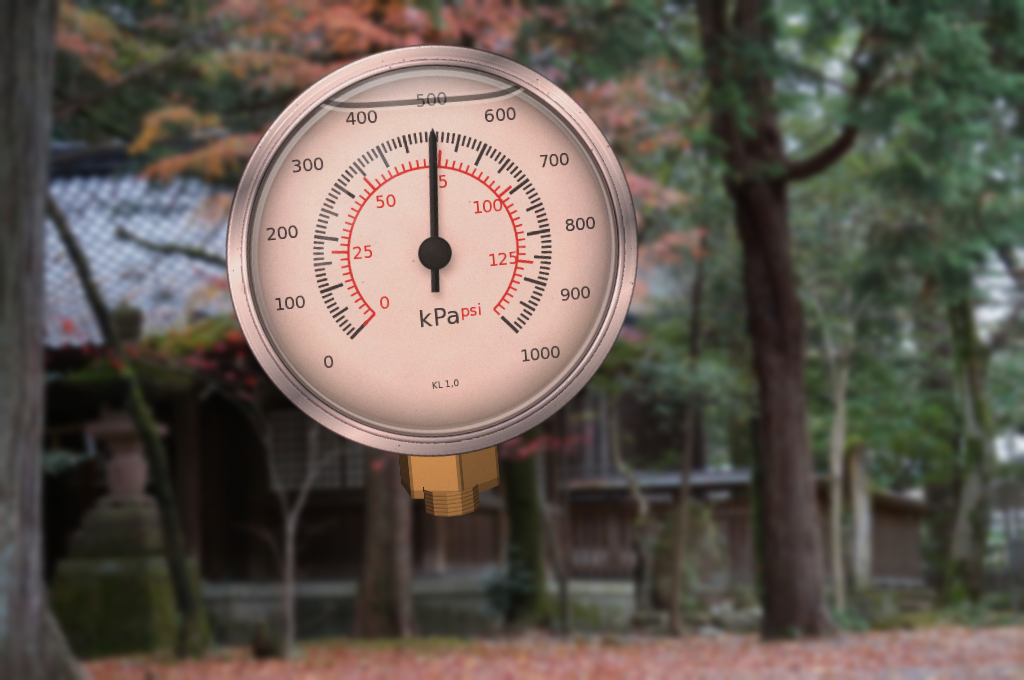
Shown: value=500 unit=kPa
